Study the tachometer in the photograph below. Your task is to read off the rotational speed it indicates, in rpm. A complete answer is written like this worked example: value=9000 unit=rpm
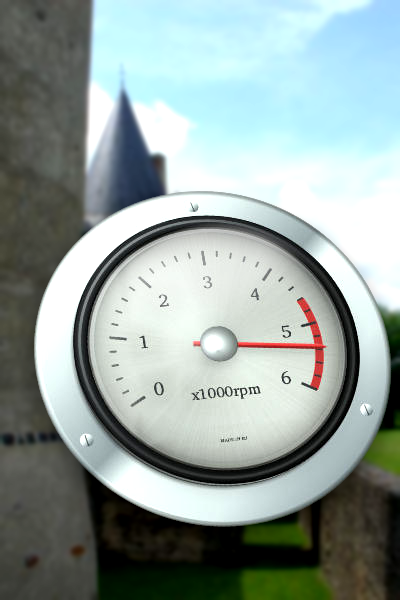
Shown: value=5400 unit=rpm
